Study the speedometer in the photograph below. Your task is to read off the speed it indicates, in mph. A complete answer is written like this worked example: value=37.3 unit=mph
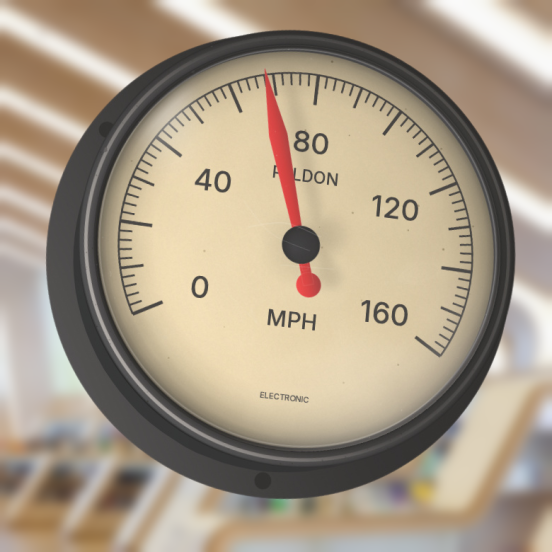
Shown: value=68 unit=mph
